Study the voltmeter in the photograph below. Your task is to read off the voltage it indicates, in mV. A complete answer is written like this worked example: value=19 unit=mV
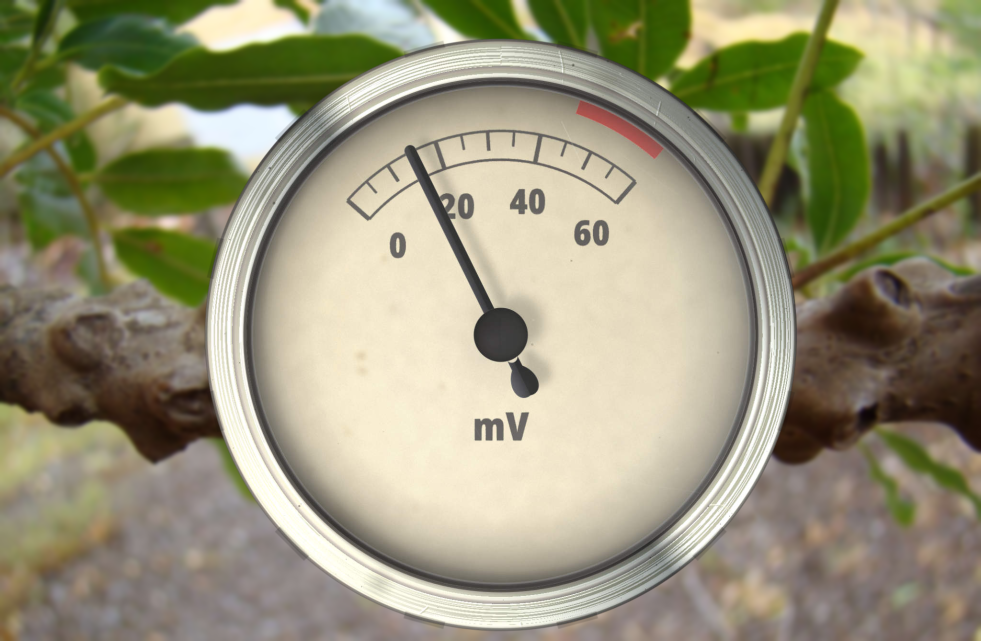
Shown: value=15 unit=mV
